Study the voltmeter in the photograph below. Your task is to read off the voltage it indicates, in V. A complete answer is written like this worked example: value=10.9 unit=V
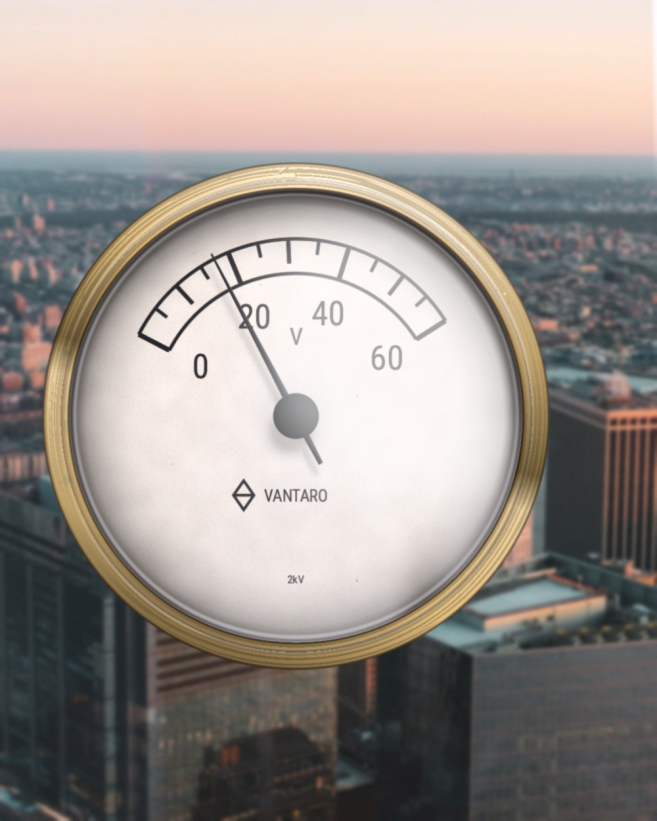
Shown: value=17.5 unit=V
